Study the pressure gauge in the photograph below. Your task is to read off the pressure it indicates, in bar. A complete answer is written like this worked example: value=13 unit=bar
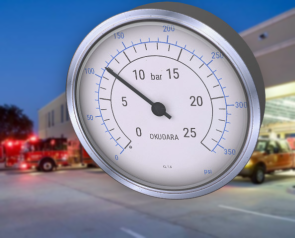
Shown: value=8 unit=bar
